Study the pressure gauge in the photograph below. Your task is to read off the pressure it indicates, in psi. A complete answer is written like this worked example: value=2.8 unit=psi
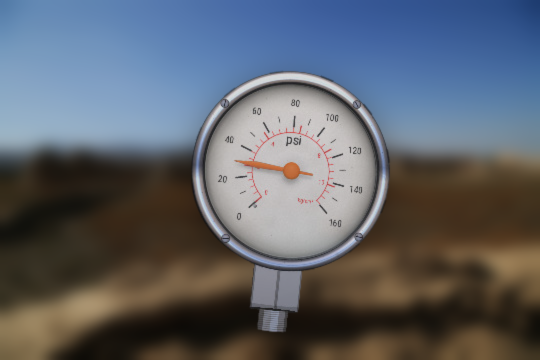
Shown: value=30 unit=psi
